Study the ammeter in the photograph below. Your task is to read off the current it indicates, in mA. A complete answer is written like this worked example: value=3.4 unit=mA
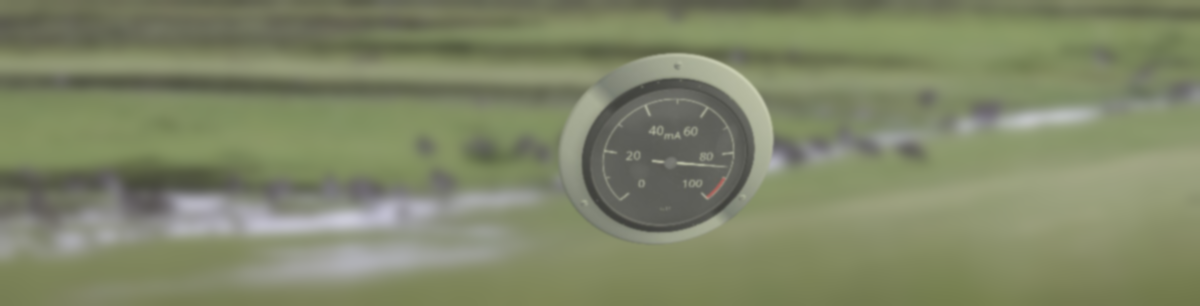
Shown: value=85 unit=mA
